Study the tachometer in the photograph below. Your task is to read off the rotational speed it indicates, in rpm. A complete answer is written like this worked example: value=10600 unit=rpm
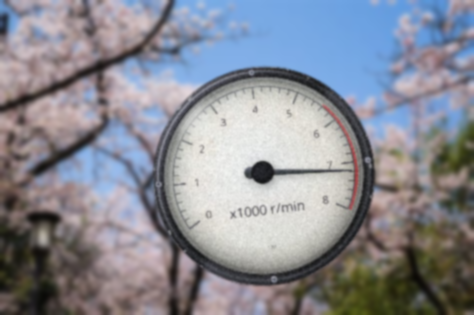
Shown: value=7200 unit=rpm
